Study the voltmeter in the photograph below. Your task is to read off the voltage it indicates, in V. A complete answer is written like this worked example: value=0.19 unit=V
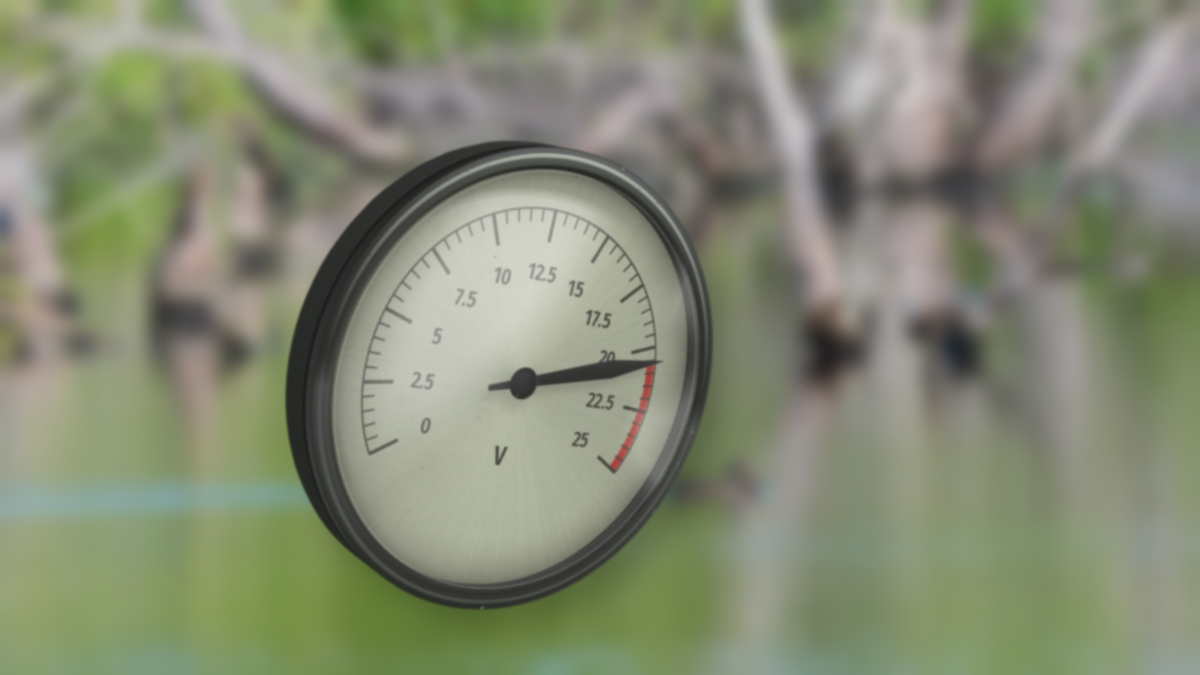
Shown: value=20.5 unit=V
